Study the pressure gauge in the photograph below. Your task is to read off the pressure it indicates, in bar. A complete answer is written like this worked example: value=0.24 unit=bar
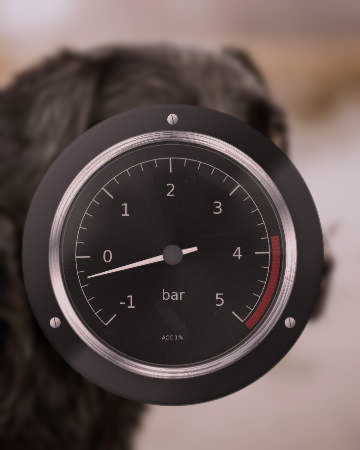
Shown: value=-0.3 unit=bar
